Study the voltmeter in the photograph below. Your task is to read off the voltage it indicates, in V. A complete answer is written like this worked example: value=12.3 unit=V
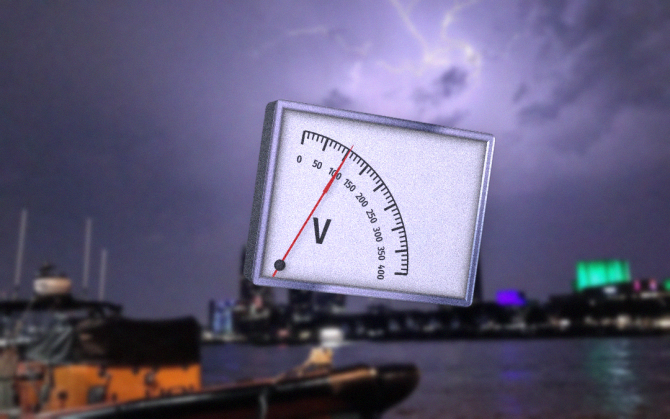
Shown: value=100 unit=V
